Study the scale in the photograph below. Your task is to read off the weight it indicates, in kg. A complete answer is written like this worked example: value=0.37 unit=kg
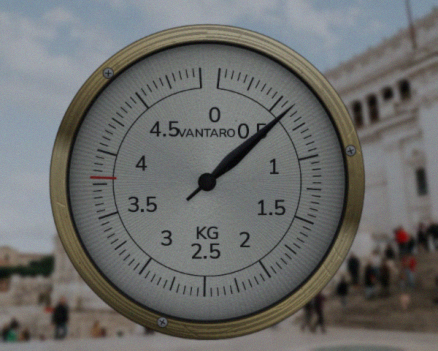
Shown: value=0.6 unit=kg
